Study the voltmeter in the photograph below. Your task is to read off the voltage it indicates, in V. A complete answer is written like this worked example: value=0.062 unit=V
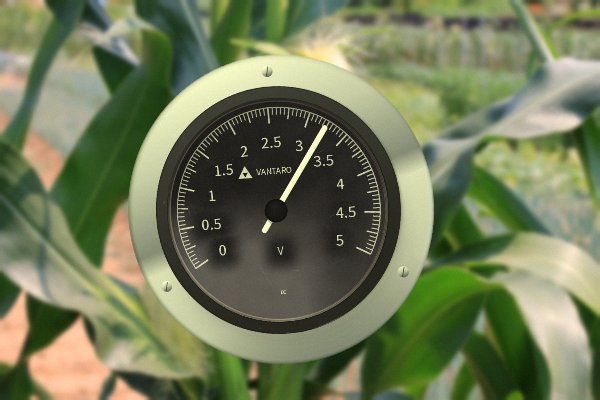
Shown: value=3.25 unit=V
